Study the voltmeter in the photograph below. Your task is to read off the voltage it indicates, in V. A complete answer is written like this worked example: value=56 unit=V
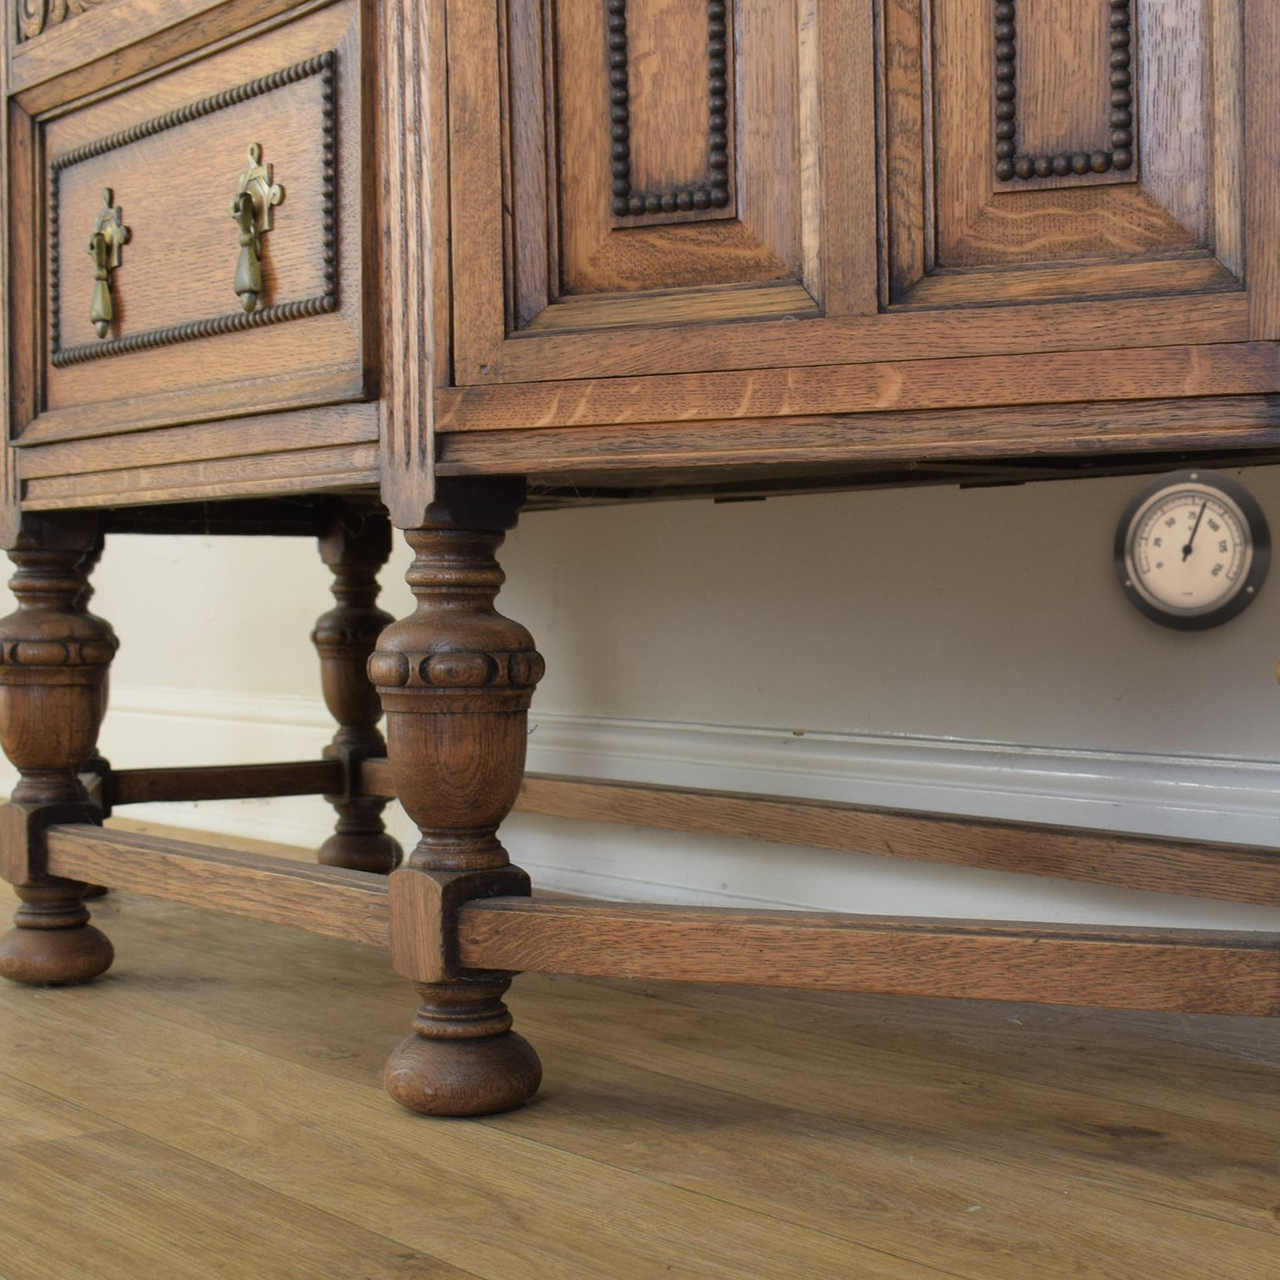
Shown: value=85 unit=V
